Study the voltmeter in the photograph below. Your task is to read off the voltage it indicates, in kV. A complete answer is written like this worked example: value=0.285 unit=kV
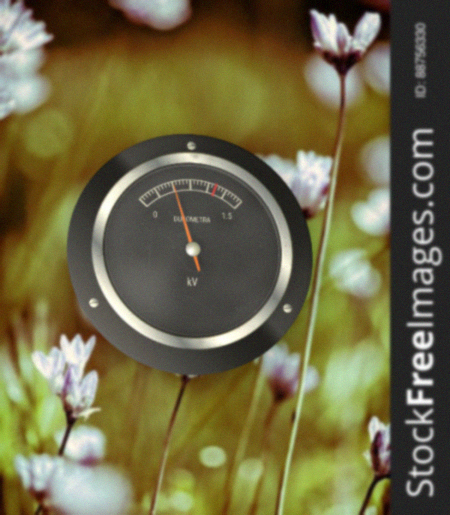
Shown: value=0.5 unit=kV
